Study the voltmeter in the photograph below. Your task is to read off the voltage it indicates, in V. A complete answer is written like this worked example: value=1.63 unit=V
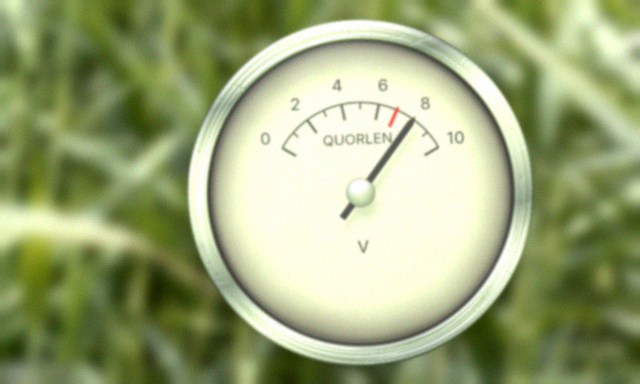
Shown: value=8 unit=V
